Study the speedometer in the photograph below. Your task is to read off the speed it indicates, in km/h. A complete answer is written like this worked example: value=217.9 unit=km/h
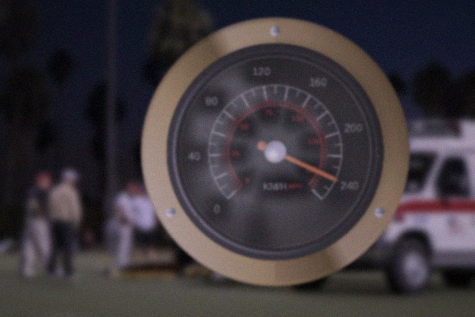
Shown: value=240 unit=km/h
